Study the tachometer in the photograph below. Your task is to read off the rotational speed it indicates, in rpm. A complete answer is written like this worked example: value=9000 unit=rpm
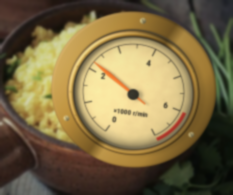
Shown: value=2250 unit=rpm
